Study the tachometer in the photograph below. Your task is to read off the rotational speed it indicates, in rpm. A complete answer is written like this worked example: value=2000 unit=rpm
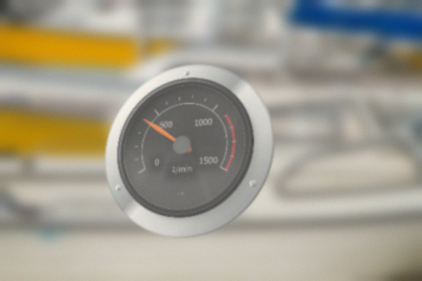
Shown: value=400 unit=rpm
